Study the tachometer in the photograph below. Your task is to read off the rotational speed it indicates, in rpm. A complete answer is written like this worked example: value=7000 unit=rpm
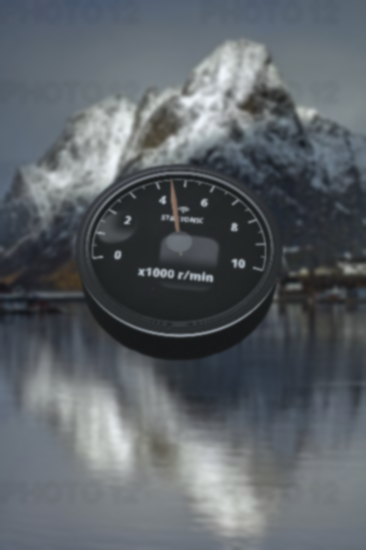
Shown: value=4500 unit=rpm
